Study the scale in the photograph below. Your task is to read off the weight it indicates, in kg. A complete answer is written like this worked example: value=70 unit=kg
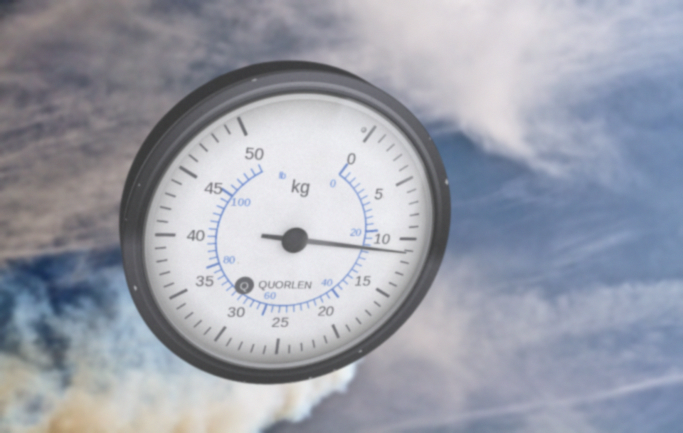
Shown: value=11 unit=kg
